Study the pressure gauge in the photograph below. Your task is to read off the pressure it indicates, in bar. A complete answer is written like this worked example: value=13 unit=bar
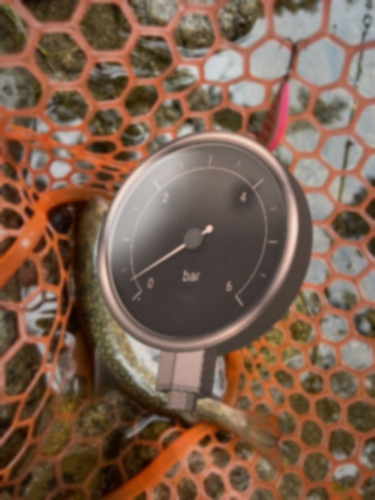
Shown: value=0.25 unit=bar
